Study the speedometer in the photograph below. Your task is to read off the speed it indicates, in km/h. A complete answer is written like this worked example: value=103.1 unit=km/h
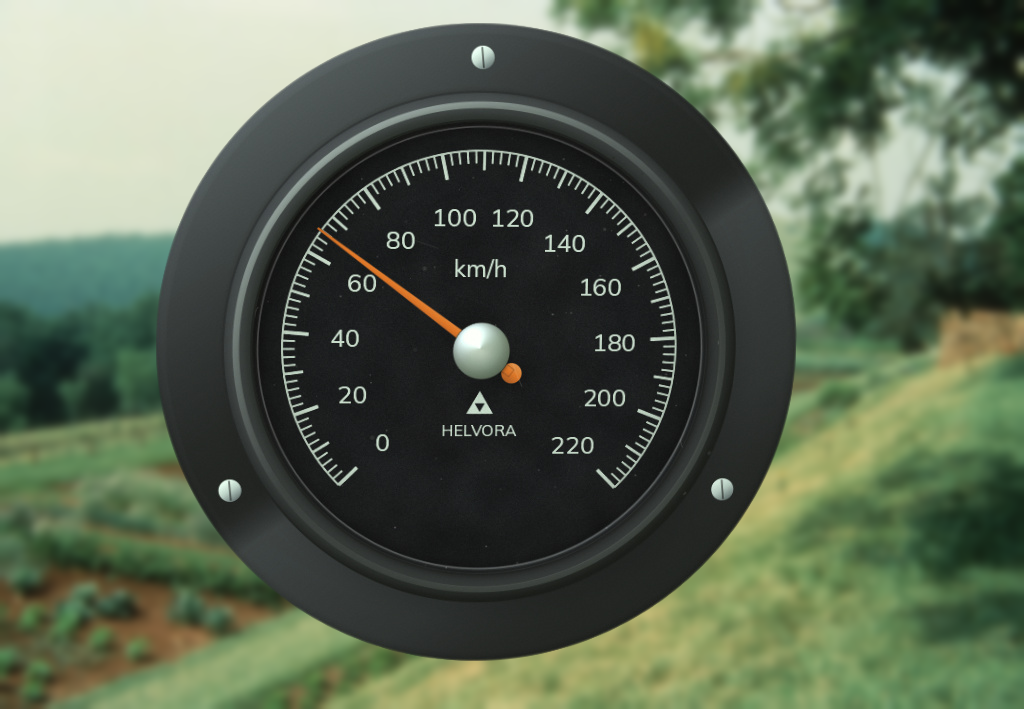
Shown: value=66 unit=km/h
